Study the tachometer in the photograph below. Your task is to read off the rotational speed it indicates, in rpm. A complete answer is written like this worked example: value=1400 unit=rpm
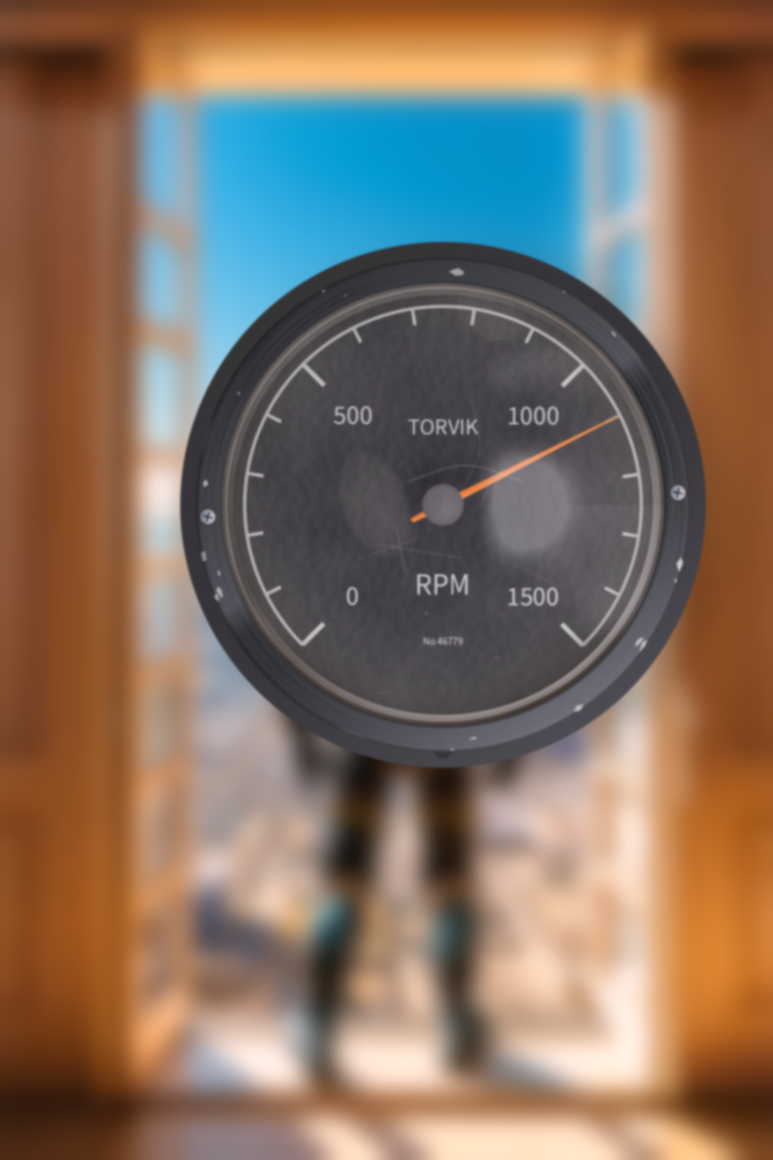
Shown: value=1100 unit=rpm
